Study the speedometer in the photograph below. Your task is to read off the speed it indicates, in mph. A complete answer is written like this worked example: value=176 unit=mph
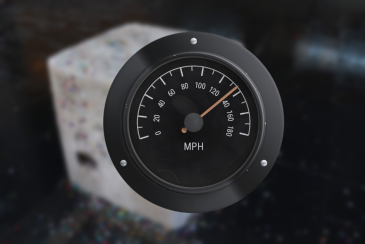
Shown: value=135 unit=mph
